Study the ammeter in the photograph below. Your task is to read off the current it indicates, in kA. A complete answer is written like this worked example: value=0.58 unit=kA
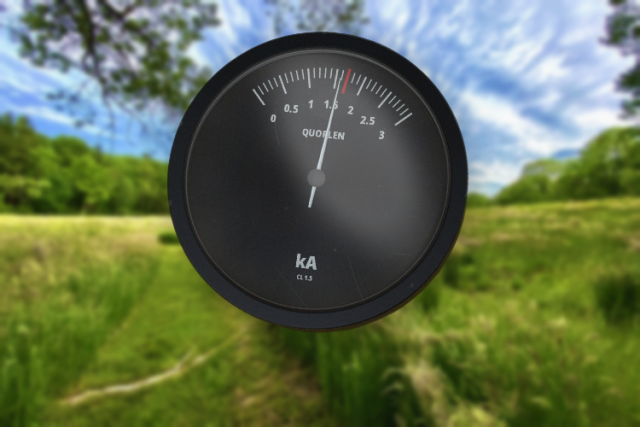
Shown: value=1.6 unit=kA
